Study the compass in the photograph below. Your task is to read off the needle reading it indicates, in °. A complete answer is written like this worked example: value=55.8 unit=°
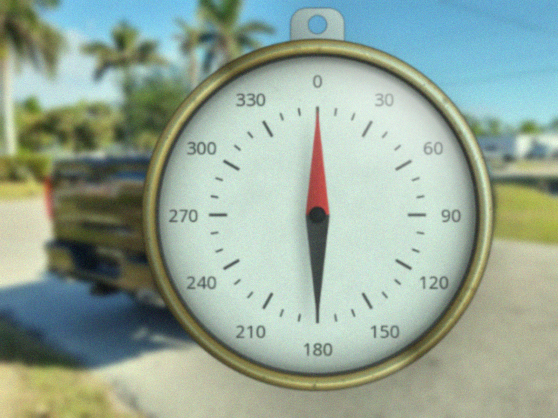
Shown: value=0 unit=°
